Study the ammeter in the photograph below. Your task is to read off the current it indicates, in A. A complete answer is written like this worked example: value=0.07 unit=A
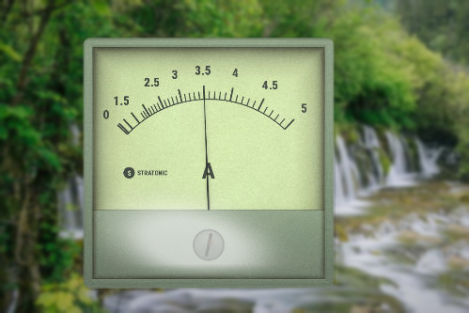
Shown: value=3.5 unit=A
